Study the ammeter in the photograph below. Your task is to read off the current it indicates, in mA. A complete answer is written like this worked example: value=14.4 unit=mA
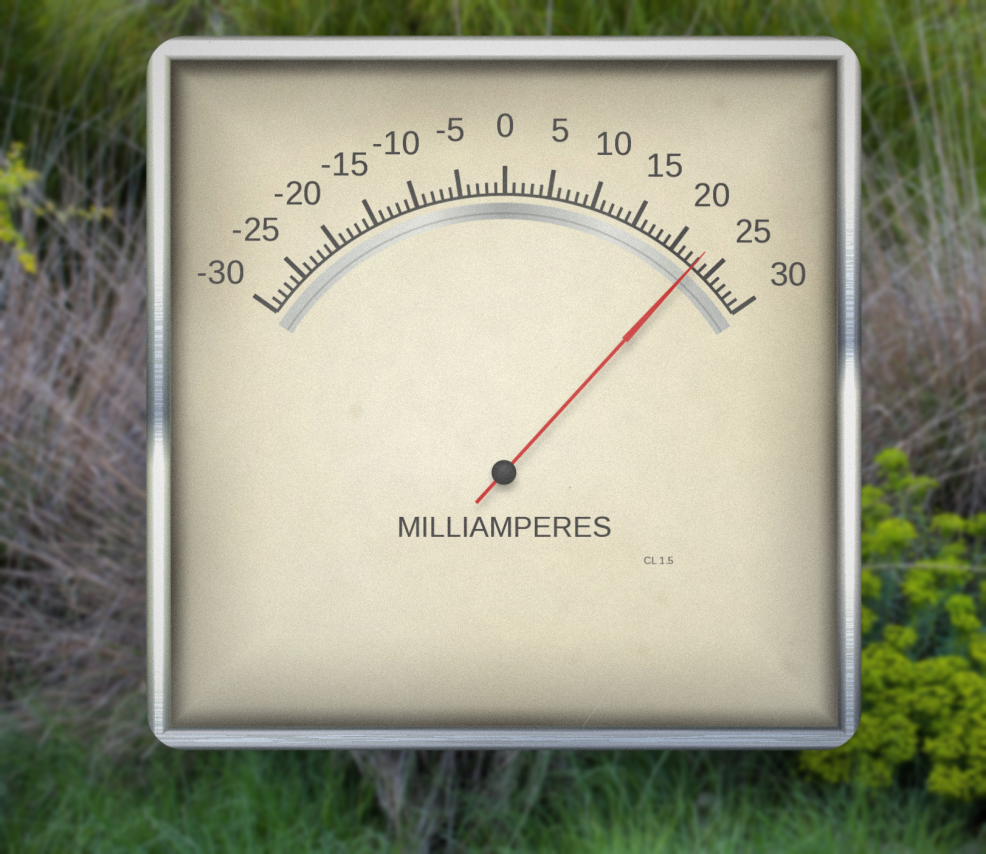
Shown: value=23 unit=mA
